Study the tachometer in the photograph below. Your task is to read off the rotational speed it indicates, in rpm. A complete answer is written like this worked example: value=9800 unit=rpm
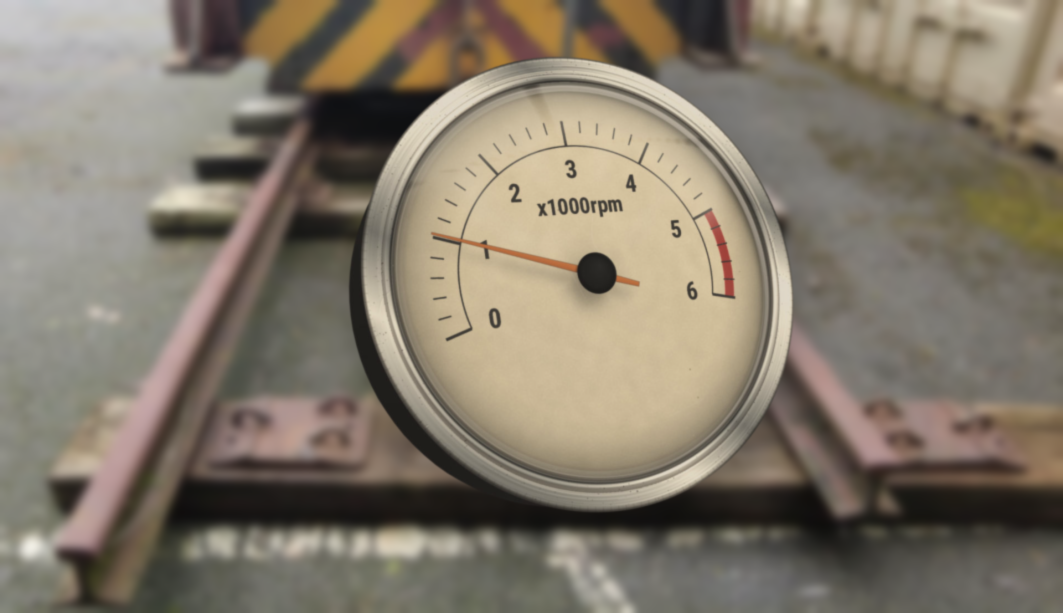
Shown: value=1000 unit=rpm
